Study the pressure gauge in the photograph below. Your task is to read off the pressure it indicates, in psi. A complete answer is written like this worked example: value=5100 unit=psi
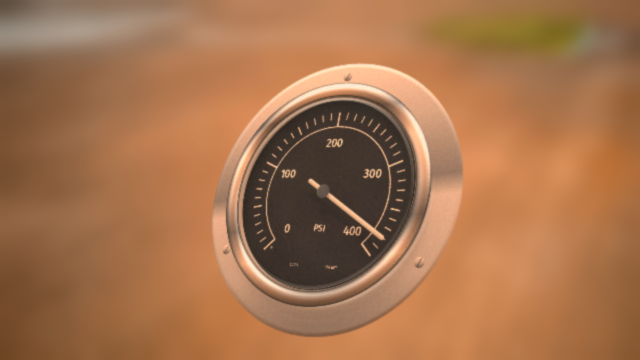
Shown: value=380 unit=psi
